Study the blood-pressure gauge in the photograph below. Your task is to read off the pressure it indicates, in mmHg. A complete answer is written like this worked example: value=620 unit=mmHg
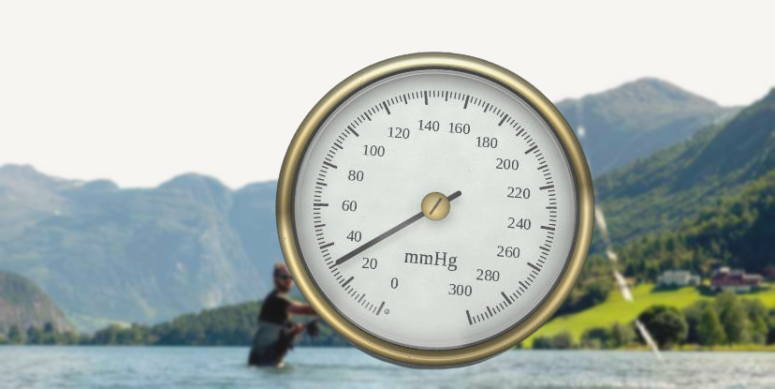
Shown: value=30 unit=mmHg
